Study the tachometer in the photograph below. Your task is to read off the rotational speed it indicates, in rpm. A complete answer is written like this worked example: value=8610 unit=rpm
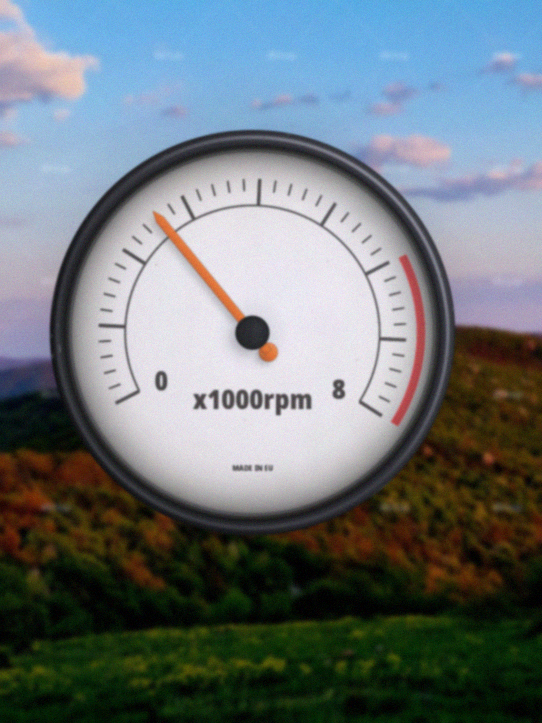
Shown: value=2600 unit=rpm
